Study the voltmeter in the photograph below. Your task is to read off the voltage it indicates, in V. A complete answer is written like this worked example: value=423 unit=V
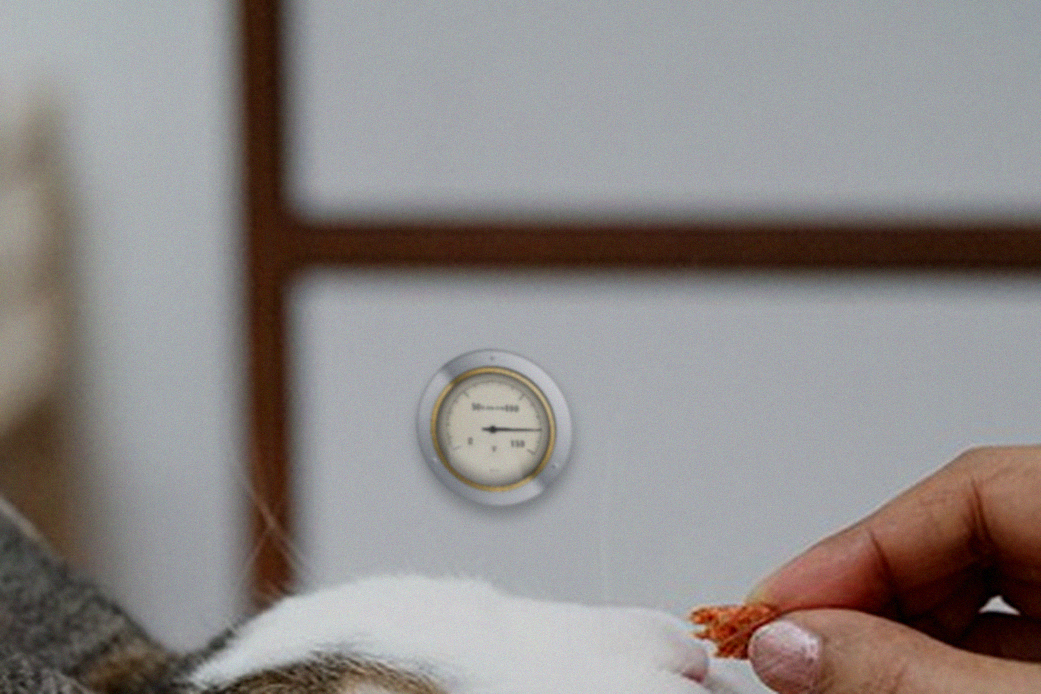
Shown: value=130 unit=V
